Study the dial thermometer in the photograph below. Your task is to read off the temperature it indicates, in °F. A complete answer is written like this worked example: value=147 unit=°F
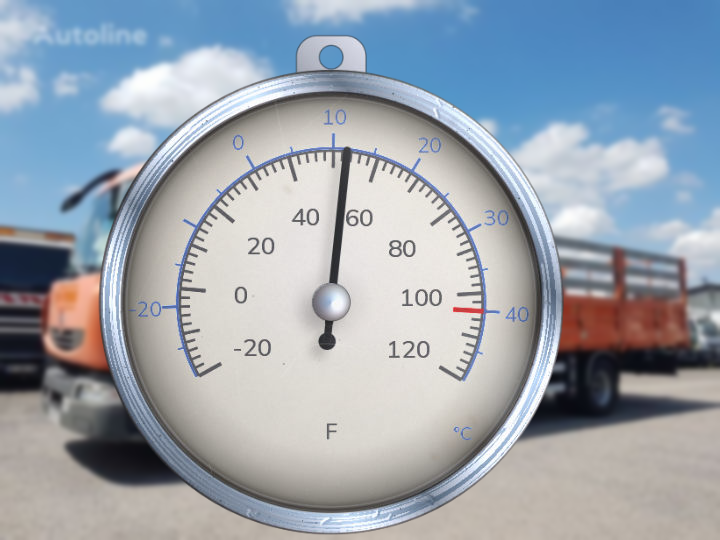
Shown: value=53 unit=°F
